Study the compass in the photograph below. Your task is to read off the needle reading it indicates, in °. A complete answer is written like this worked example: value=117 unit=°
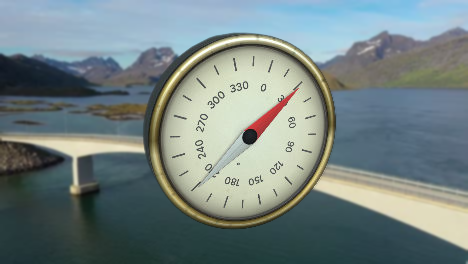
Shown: value=30 unit=°
